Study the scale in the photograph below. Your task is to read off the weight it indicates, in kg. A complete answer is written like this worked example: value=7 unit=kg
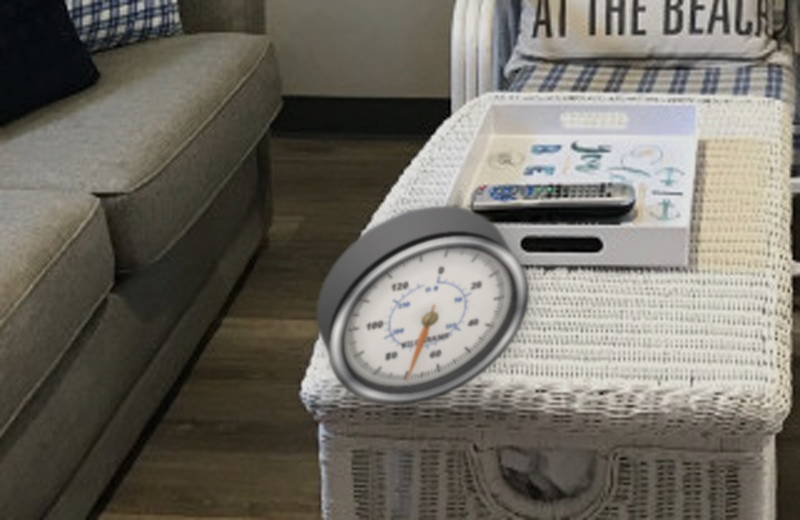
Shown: value=70 unit=kg
